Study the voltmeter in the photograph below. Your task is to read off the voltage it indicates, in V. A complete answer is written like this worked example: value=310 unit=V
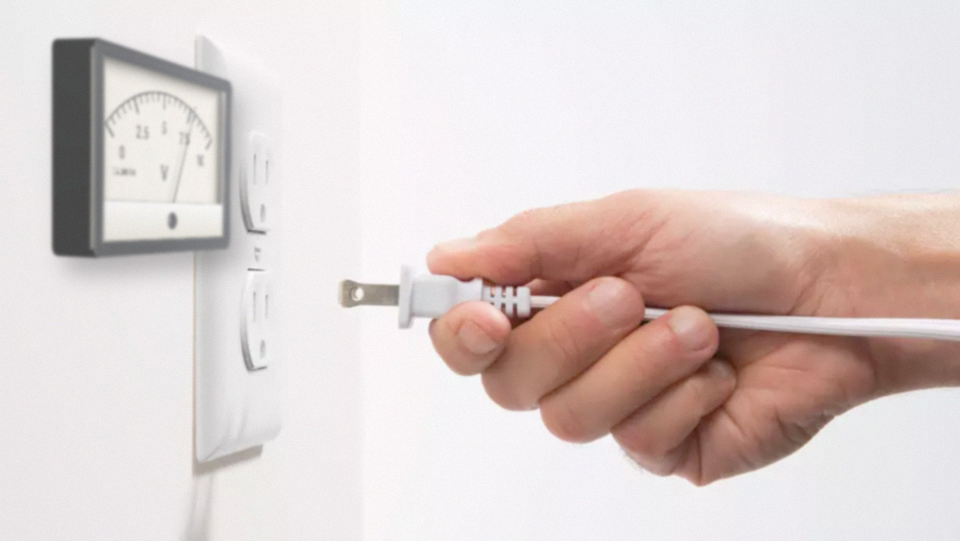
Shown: value=7.5 unit=V
